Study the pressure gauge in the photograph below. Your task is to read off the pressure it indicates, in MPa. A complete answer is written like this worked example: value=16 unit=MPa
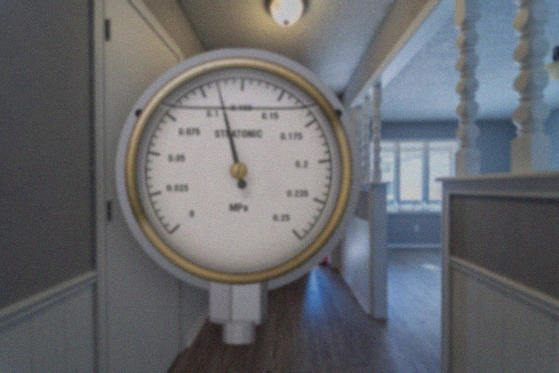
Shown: value=0.11 unit=MPa
